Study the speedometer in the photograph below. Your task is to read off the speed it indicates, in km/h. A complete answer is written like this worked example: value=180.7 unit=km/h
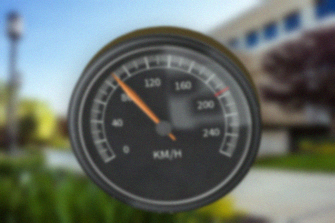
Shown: value=90 unit=km/h
